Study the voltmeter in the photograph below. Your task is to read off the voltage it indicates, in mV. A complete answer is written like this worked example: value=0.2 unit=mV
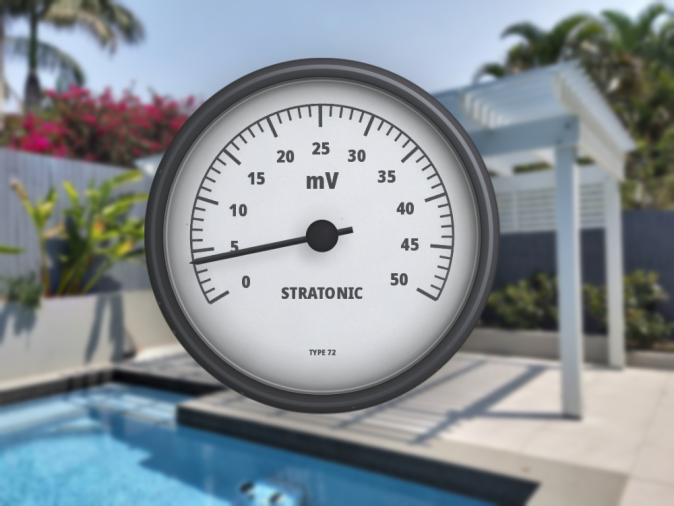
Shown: value=4 unit=mV
